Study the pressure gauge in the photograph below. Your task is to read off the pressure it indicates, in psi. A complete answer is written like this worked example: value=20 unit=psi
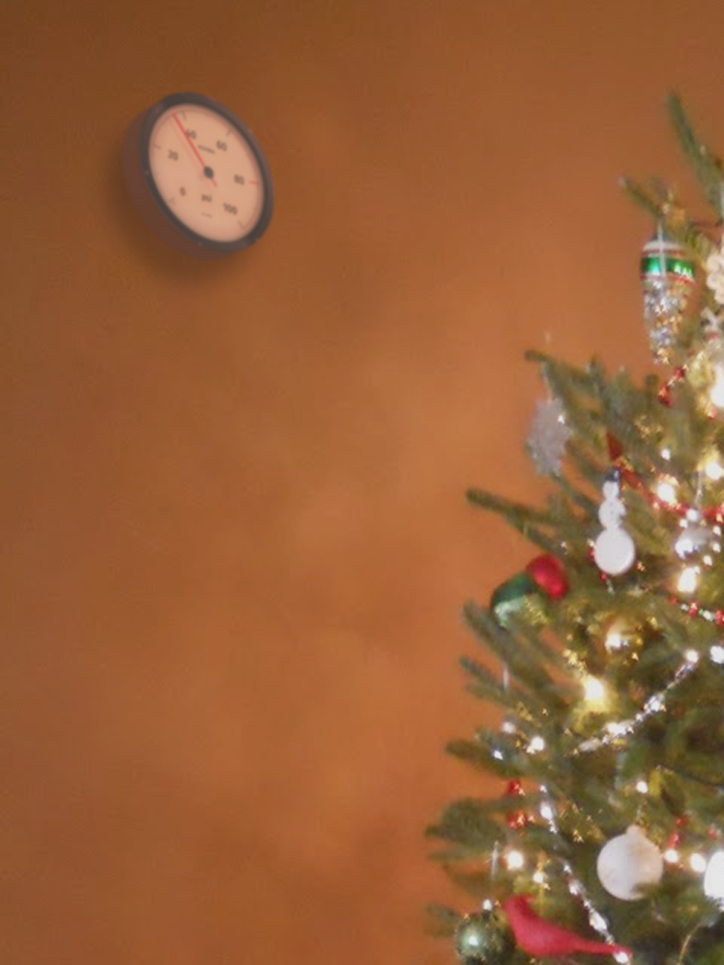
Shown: value=35 unit=psi
